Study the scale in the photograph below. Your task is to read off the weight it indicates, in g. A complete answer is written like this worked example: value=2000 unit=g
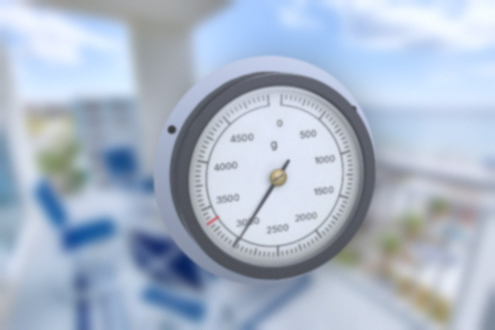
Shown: value=3000 unit=g
